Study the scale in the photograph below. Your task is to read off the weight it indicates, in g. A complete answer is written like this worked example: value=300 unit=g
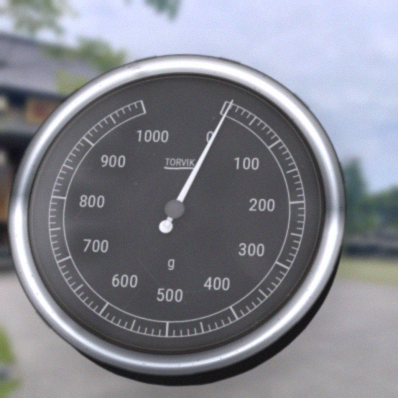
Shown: value=10 unit=g
